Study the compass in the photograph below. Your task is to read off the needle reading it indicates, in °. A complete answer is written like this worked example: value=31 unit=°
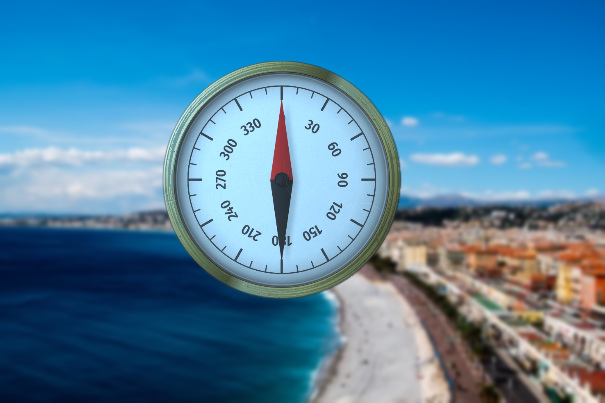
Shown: value=0 unit=°
